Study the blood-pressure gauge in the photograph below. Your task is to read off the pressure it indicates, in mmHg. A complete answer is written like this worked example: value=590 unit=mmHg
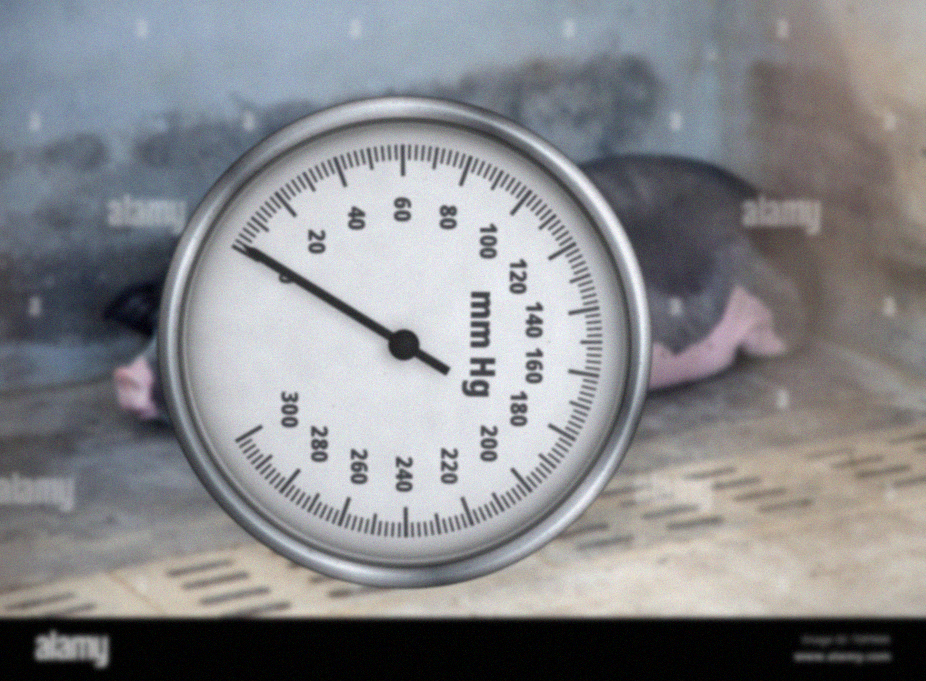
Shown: value=2 unit=mmHg
